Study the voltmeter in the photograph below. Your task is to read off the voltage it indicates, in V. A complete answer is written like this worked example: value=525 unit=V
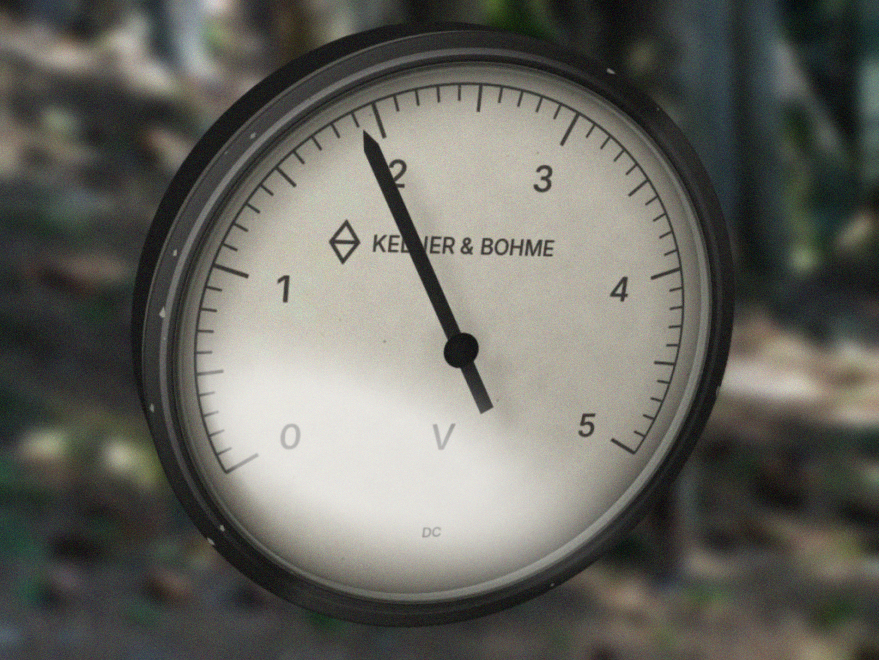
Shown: value=1.9 unit=V
